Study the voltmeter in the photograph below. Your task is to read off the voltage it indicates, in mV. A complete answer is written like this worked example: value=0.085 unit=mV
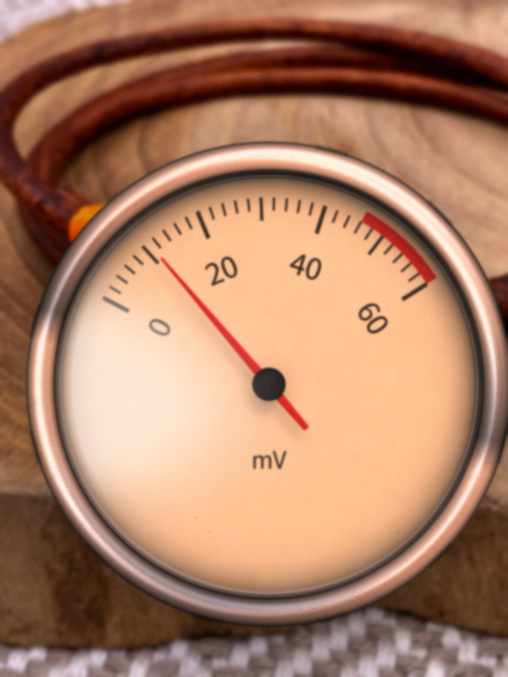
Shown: value=11 unit=mV
